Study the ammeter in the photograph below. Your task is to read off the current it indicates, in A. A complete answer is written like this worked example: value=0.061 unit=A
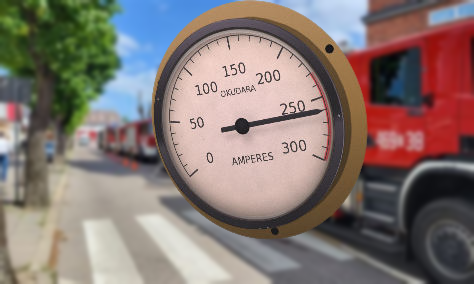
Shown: value=260 unit=A
